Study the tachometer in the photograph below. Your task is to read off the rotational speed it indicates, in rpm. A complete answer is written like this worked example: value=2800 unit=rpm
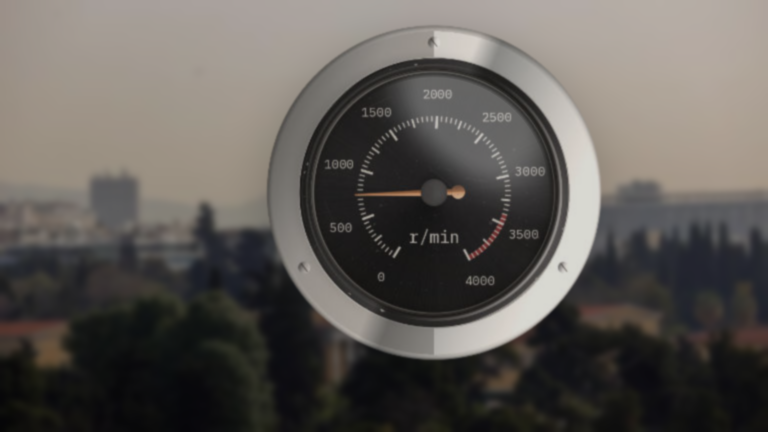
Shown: value=750 unit=rpm
